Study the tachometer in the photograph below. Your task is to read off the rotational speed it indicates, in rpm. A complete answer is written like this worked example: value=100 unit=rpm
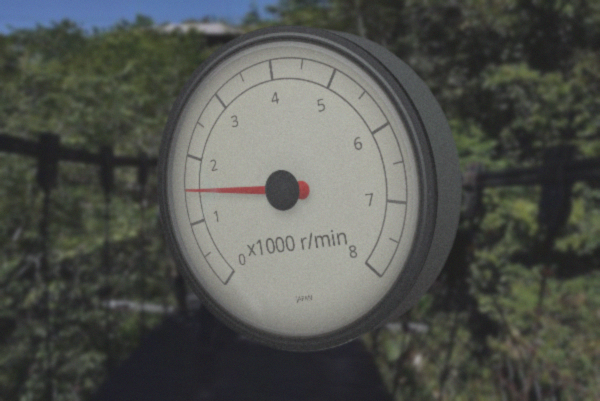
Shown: value=1500 unit=rpm
